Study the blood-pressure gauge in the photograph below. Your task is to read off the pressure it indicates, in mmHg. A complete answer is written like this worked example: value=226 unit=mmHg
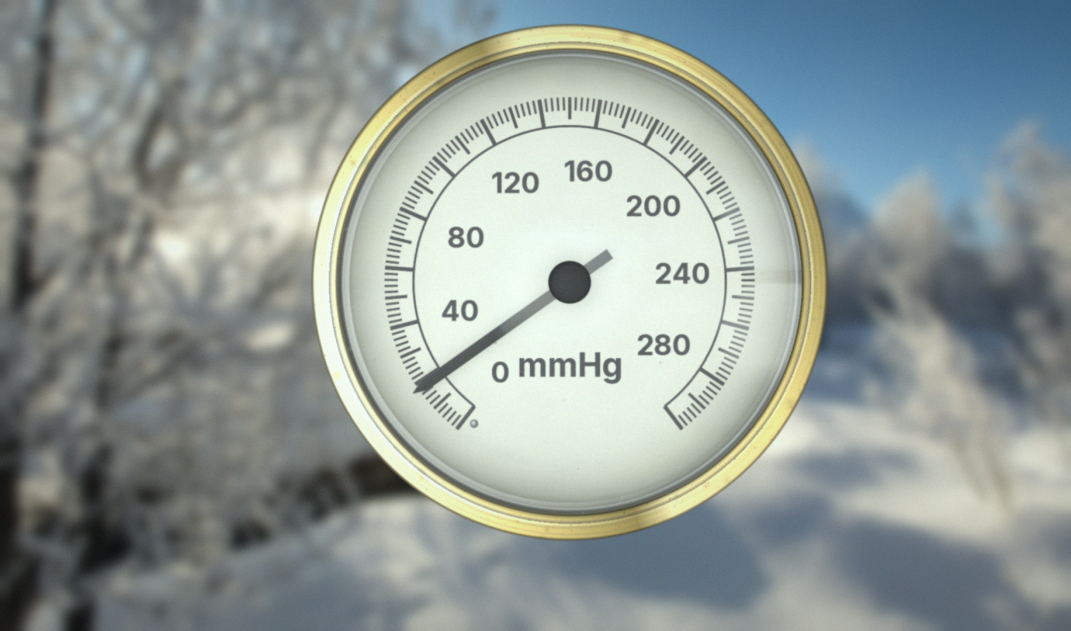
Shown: value=18 unit=mmHg
